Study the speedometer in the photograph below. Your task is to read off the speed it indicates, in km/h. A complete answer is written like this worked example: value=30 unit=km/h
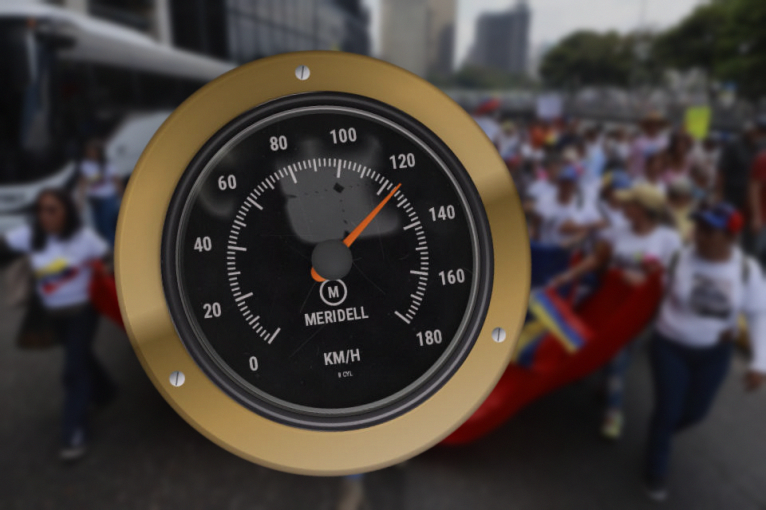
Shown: value=124 unit=km/h
